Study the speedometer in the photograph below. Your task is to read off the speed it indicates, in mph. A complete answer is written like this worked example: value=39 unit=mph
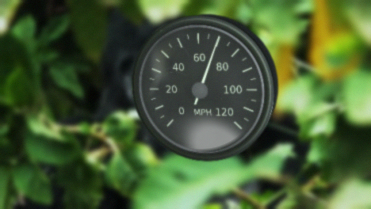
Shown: value=70 unit=mph
